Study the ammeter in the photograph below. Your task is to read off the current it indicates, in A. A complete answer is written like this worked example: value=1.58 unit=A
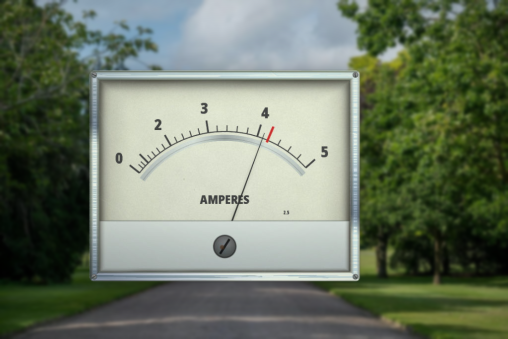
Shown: value=4.1 unit=A
